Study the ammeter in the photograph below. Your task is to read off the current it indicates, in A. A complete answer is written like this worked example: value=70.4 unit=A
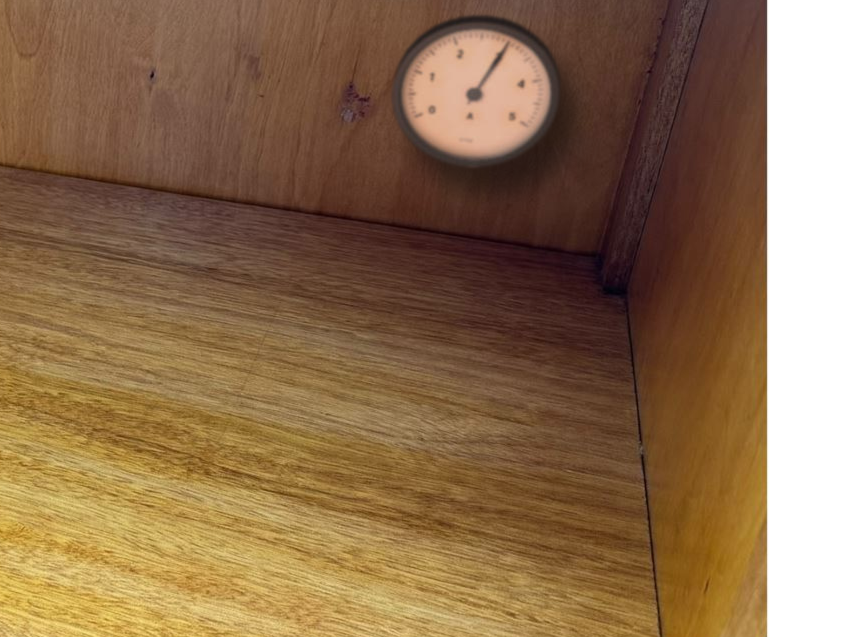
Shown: value=3 unit=A
